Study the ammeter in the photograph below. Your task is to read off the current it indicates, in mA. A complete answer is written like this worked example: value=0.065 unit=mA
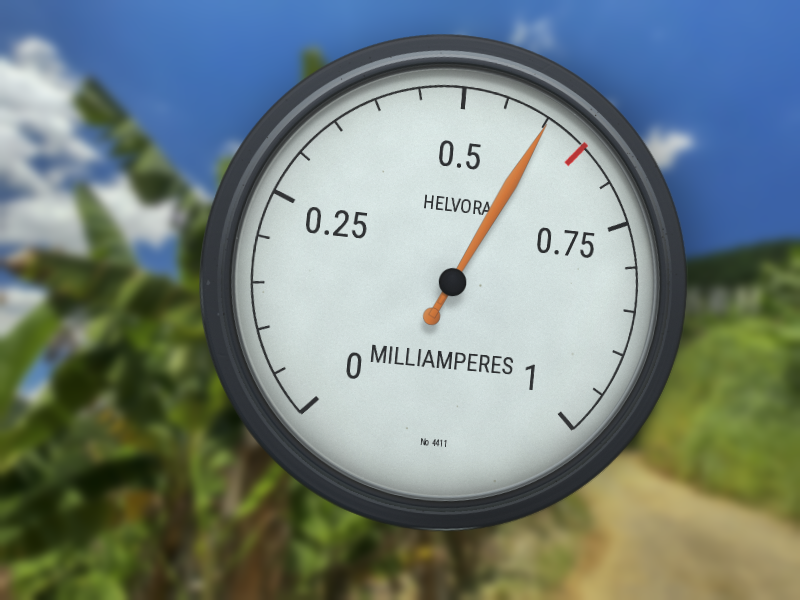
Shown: value=0.6 unit=mA
